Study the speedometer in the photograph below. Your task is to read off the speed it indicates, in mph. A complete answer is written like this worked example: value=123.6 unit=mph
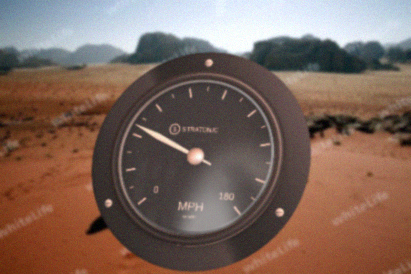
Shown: value=45 unit=mph
